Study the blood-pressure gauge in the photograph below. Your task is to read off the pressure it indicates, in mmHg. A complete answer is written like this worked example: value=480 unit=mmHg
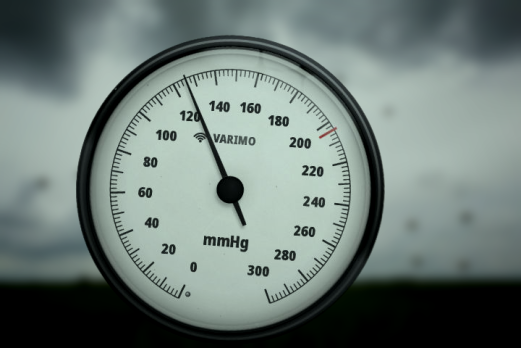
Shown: value=126 unit=mmHg
